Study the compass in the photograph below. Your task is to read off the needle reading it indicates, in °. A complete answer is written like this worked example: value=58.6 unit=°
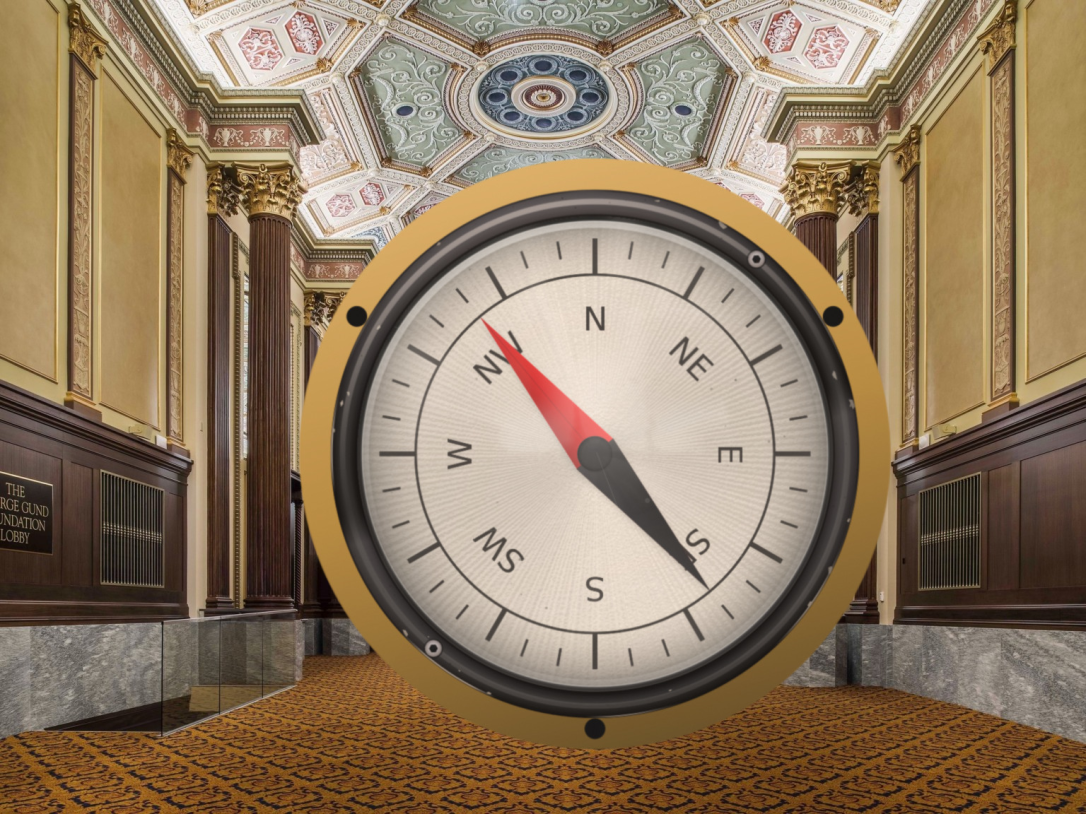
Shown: value=320 unit=°
